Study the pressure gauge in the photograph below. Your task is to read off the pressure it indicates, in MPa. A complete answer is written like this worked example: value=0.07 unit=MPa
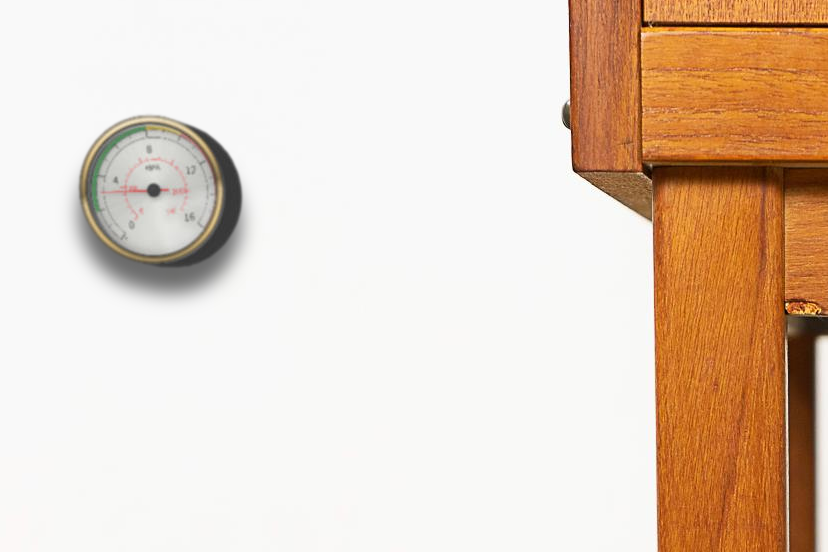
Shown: value=3 unit=MPa
